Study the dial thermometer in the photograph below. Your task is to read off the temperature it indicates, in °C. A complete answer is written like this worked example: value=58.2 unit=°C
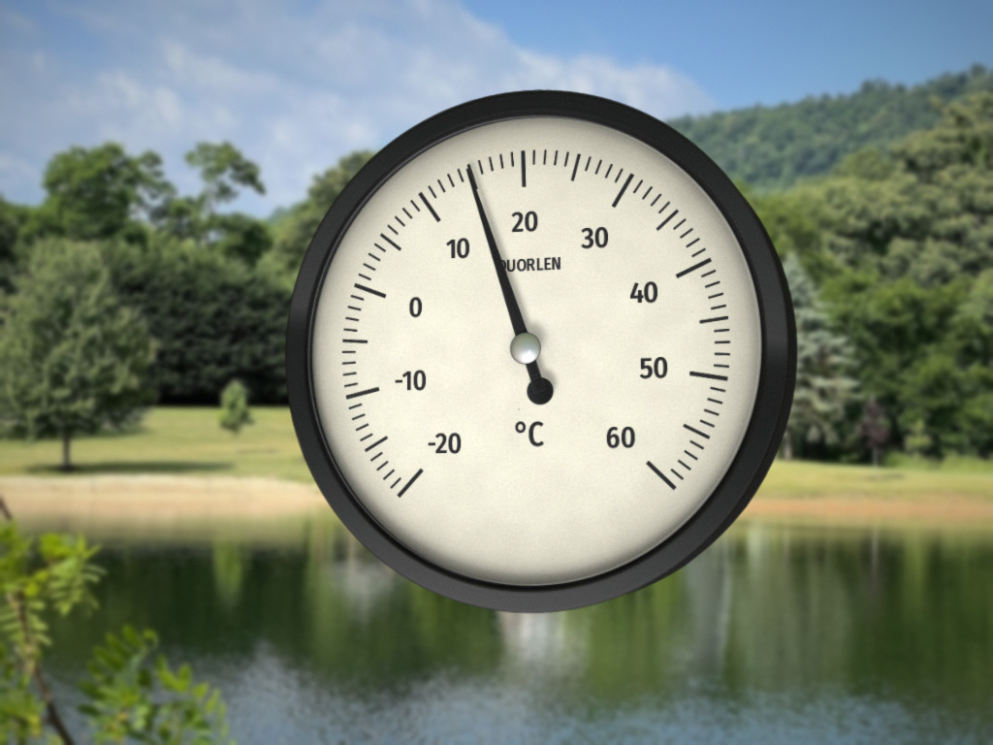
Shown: value=15 unit=°C
